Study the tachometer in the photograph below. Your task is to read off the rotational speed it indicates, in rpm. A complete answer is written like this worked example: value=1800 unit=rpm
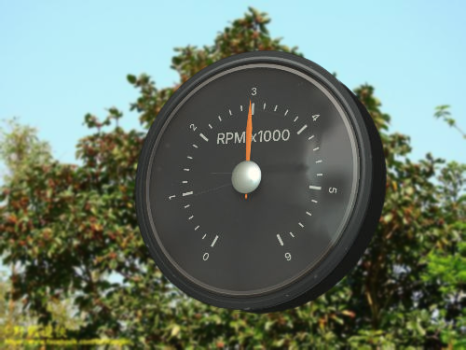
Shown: value=3000 unit=rpm
